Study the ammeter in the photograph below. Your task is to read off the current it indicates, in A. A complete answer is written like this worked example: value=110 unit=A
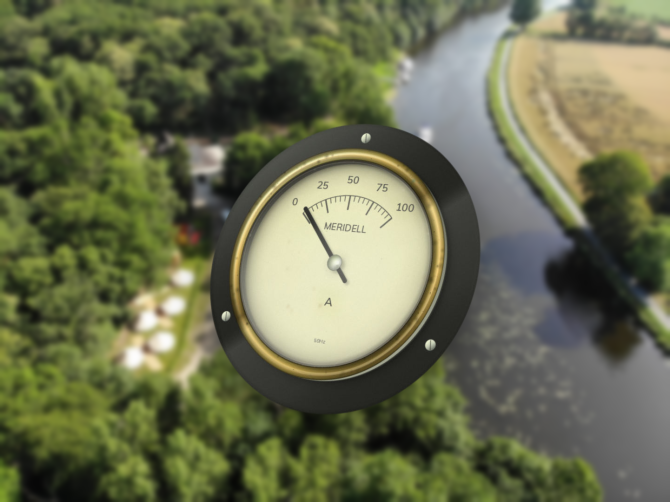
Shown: value=5 unit=A
